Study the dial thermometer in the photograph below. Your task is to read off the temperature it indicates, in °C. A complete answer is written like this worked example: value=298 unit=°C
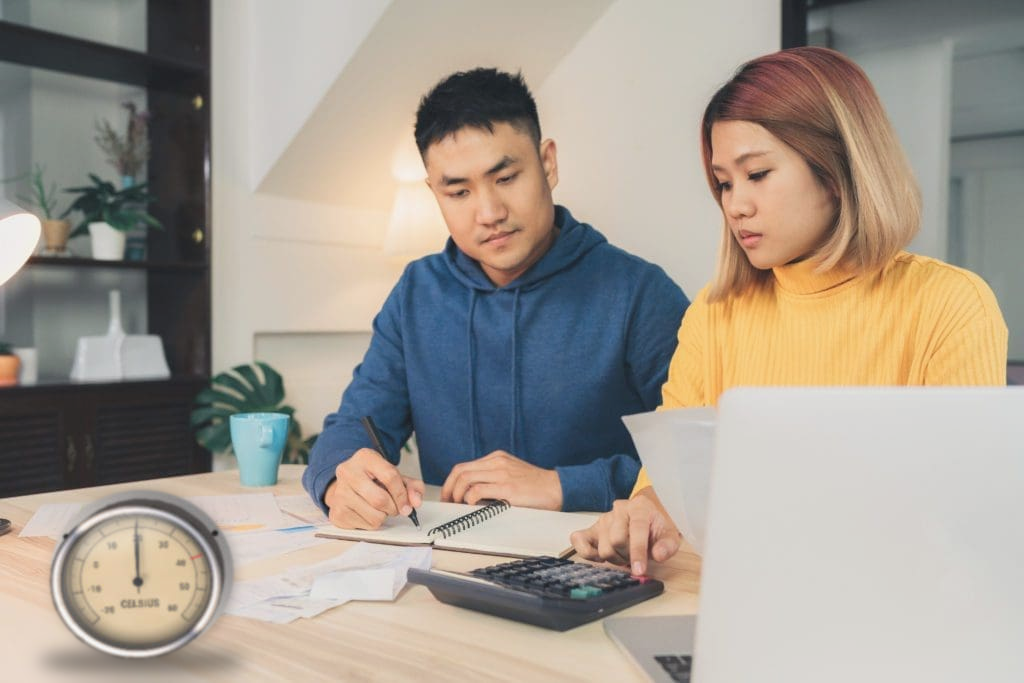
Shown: value=20 unit=°C
